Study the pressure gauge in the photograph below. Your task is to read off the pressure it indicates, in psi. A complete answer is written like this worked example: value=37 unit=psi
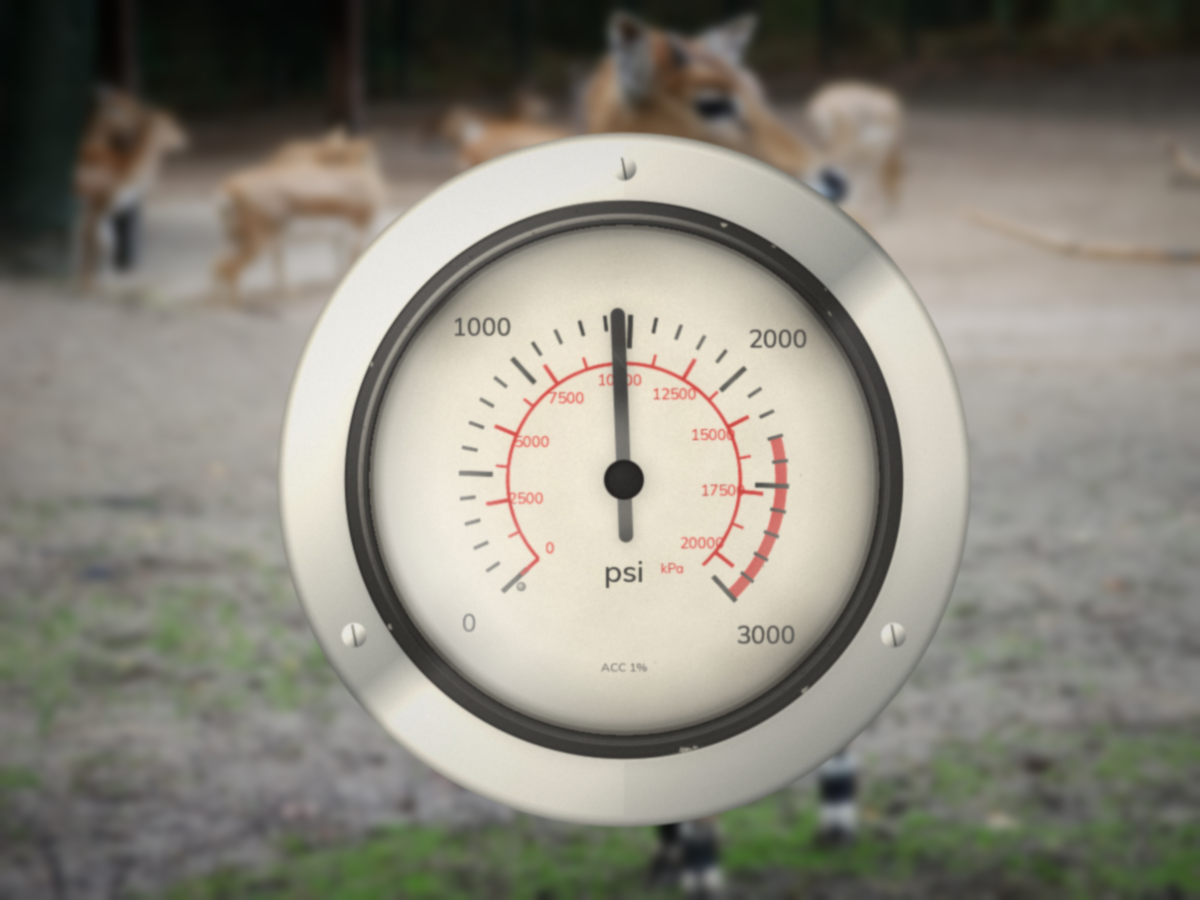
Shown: value=1450 unit=psi
